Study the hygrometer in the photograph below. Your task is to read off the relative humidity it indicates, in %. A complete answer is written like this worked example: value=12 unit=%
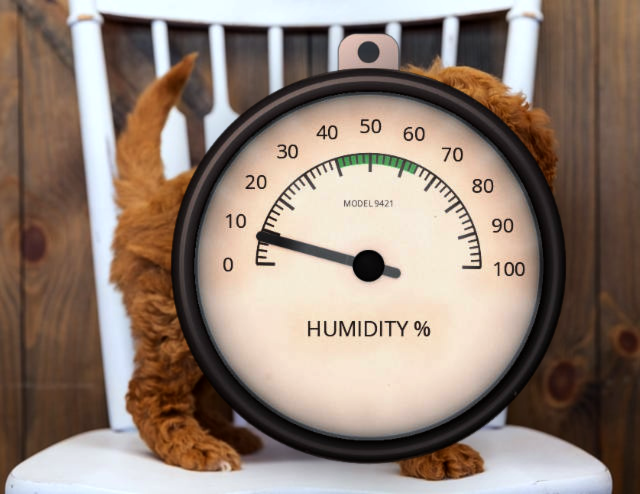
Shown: value=8 unit=%
